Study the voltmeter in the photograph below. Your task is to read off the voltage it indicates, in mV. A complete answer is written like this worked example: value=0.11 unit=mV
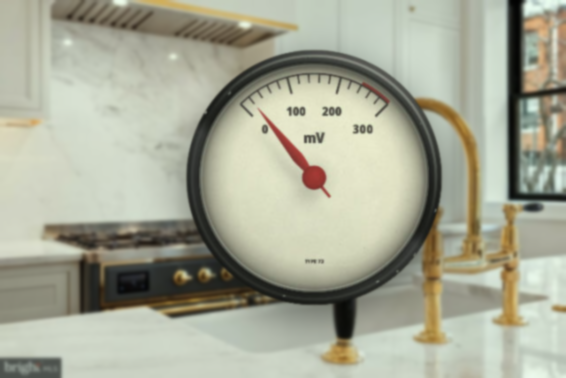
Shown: value=20 unit=mV
